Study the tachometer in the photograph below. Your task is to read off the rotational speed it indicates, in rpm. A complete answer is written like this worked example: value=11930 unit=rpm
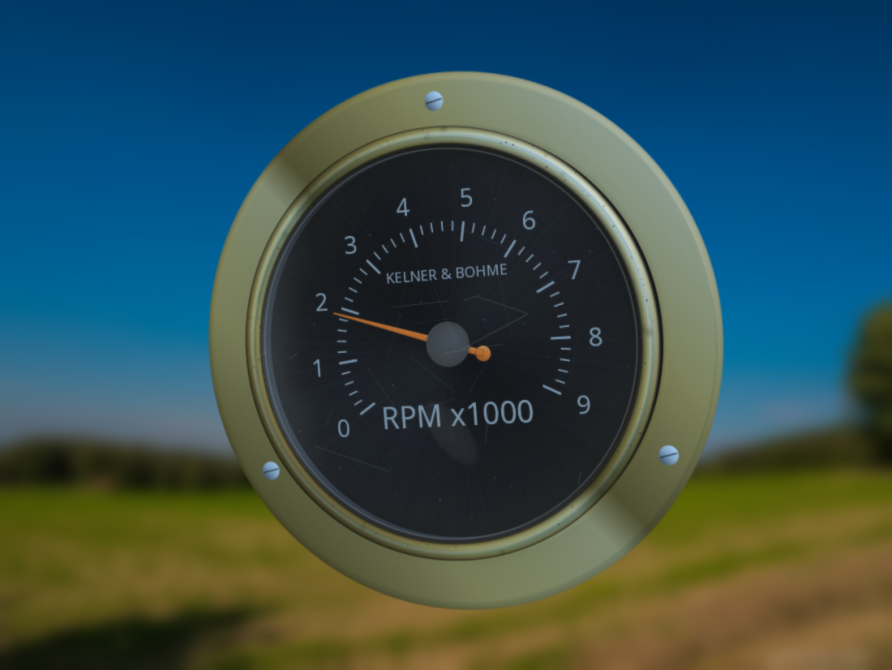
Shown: value=1900 unit=rpm
